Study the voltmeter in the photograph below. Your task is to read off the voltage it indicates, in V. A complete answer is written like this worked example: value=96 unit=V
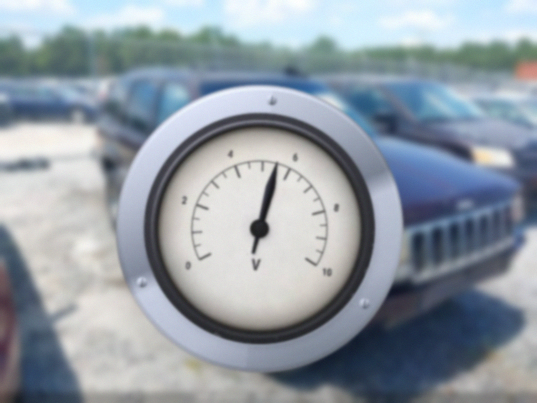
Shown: value=5.5 unit=V
